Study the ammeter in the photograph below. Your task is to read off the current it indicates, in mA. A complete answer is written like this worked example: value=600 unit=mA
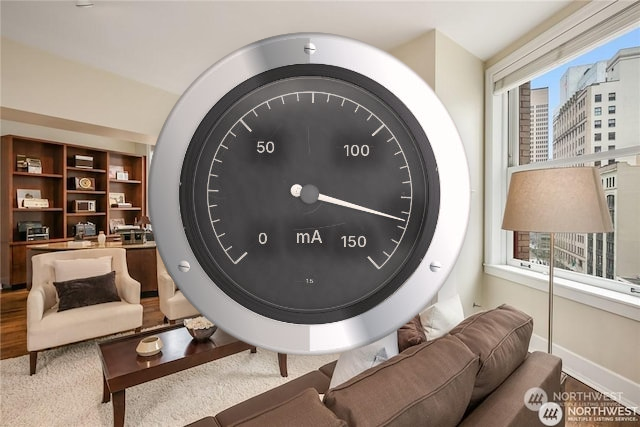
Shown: value=132.5 unit=mA
